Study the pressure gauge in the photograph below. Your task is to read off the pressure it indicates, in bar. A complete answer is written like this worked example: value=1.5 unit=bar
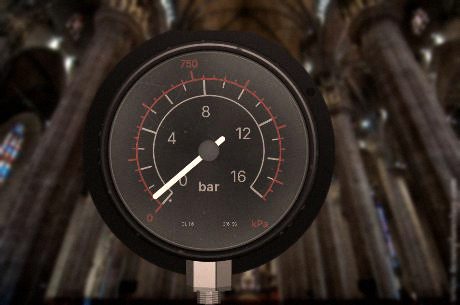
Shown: value=0.5 unit=bar
